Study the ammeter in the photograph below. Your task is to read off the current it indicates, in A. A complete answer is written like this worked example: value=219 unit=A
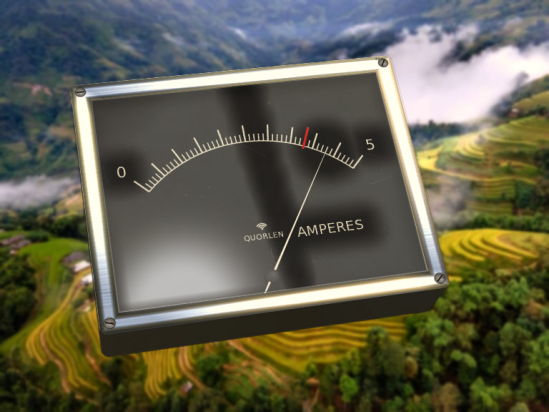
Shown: value=4.3 unit=A
